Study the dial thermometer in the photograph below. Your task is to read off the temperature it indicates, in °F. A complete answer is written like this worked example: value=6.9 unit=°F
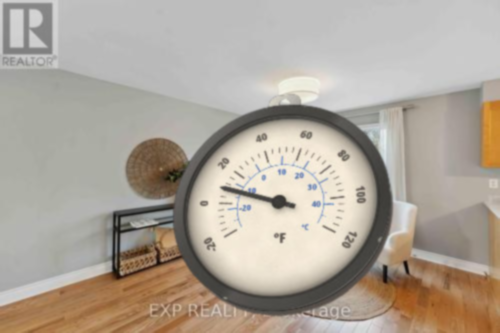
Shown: value=8 unit=°F
